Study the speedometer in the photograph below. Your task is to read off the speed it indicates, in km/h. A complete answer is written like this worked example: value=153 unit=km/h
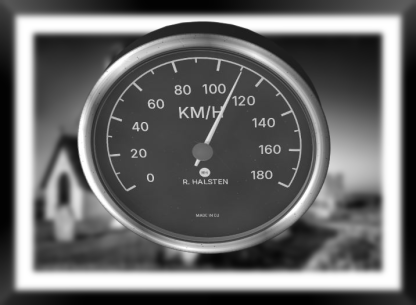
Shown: value=110 unit=km/h
